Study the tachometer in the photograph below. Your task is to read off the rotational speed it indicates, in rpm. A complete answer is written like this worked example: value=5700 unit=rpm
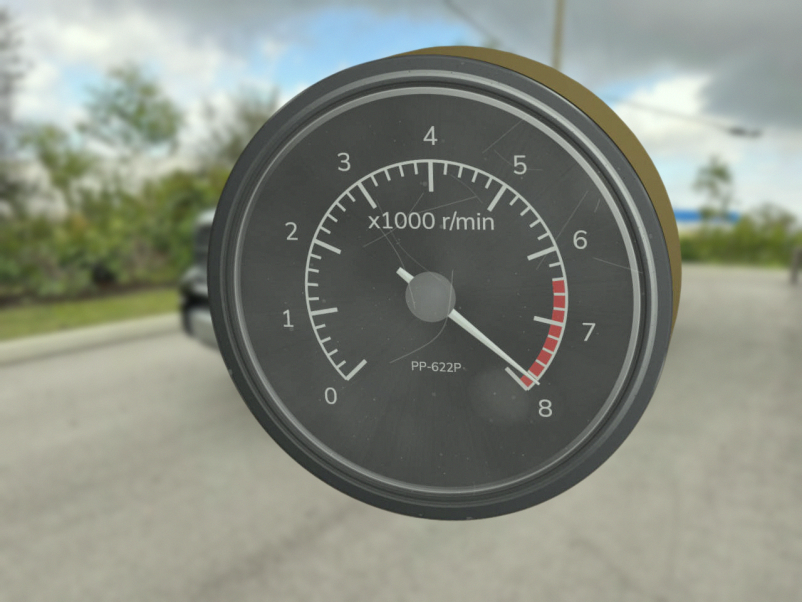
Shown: value=7800 unit=rpm
